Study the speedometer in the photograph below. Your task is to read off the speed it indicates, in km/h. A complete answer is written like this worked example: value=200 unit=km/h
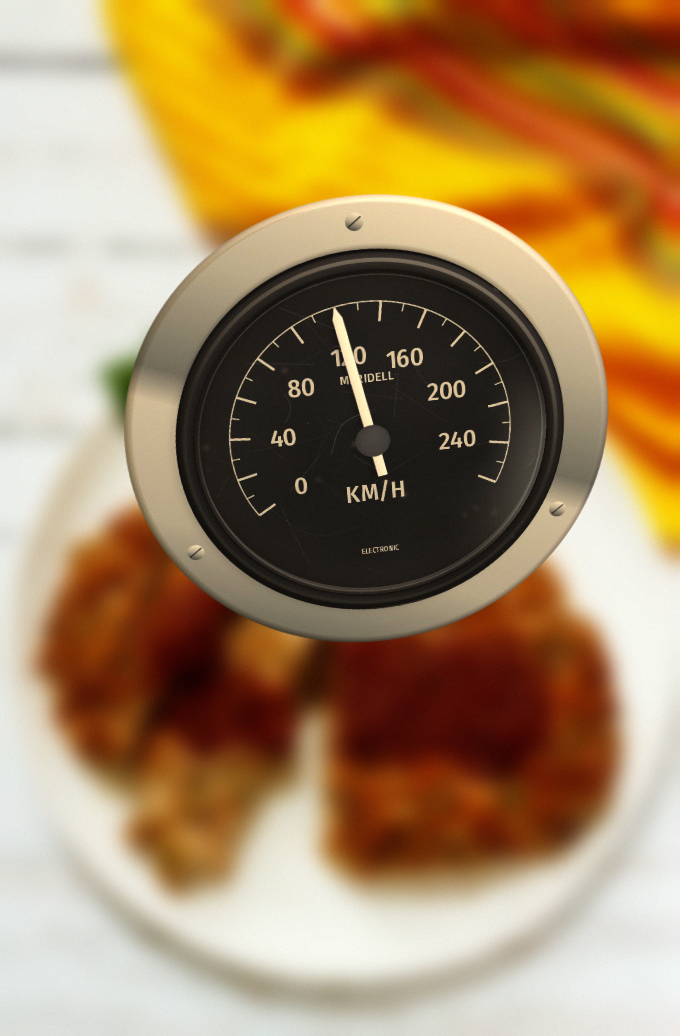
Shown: value=120 unit=km/h
